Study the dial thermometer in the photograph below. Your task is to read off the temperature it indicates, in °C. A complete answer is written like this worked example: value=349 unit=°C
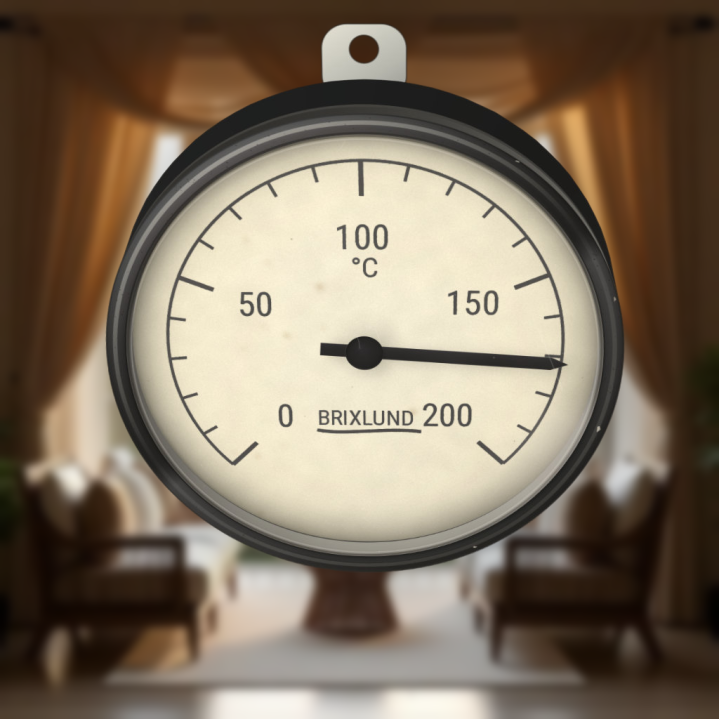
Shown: value=170 unit=°C
